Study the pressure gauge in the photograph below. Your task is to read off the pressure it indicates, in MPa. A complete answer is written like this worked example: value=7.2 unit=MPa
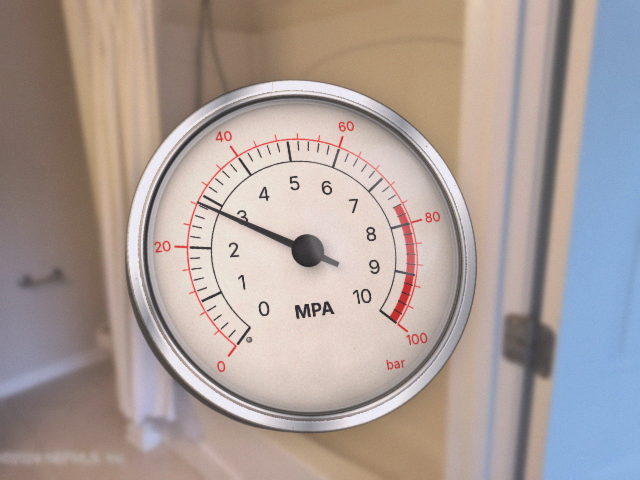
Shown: value=2.8 unit=MPa
